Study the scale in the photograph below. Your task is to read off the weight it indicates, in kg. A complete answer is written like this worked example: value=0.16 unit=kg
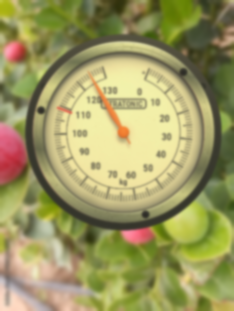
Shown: value=125 unit=kg
